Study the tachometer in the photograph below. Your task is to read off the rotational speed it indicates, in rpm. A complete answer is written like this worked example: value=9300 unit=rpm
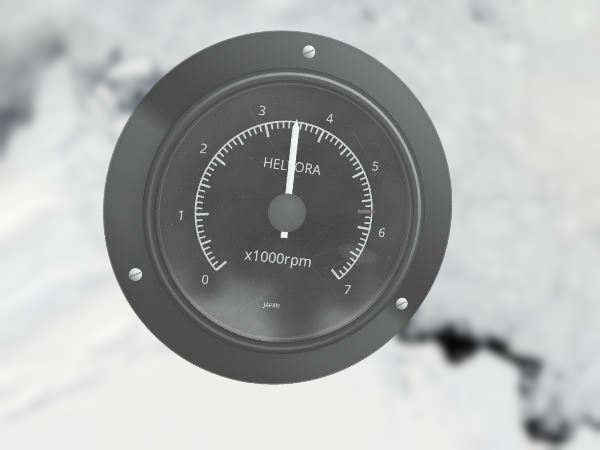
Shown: value=3500 unit=rpm
